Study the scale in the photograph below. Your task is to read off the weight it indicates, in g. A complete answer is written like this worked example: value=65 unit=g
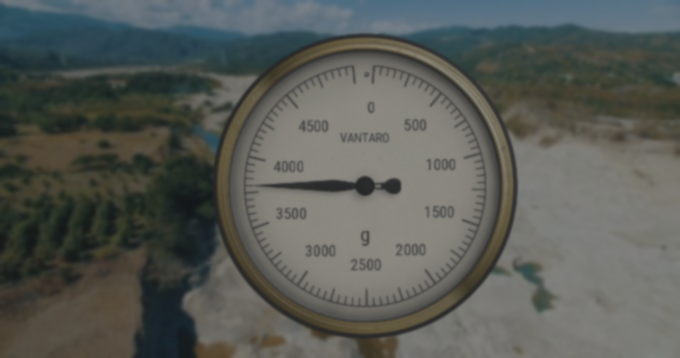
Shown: value=3800 unit=g
